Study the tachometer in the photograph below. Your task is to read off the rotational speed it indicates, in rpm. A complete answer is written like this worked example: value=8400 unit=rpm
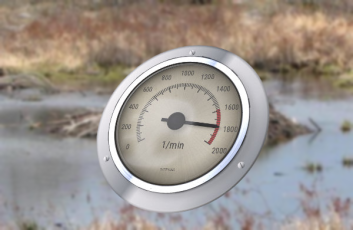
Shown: value=1800 unit=rpm
